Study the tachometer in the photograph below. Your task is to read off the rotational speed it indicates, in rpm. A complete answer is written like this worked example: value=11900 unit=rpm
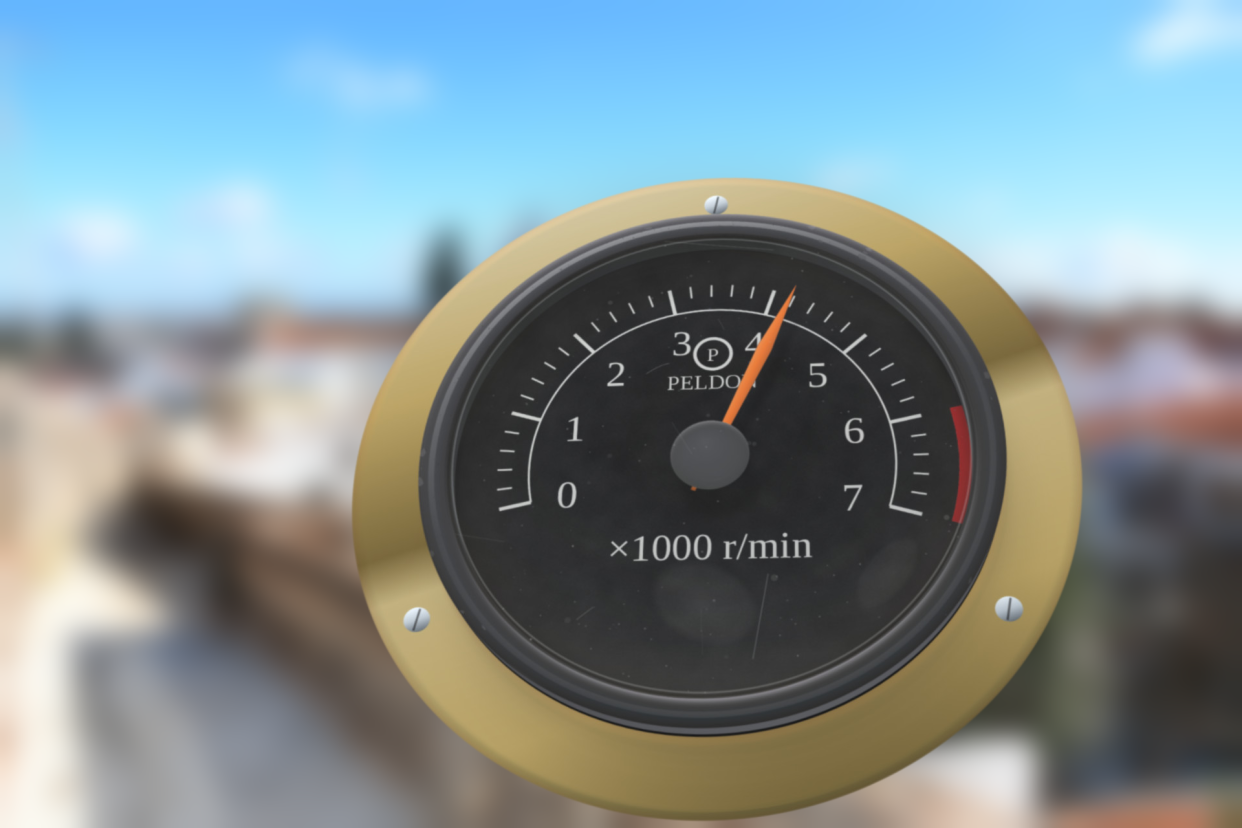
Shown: value=4200 unit=rpm
